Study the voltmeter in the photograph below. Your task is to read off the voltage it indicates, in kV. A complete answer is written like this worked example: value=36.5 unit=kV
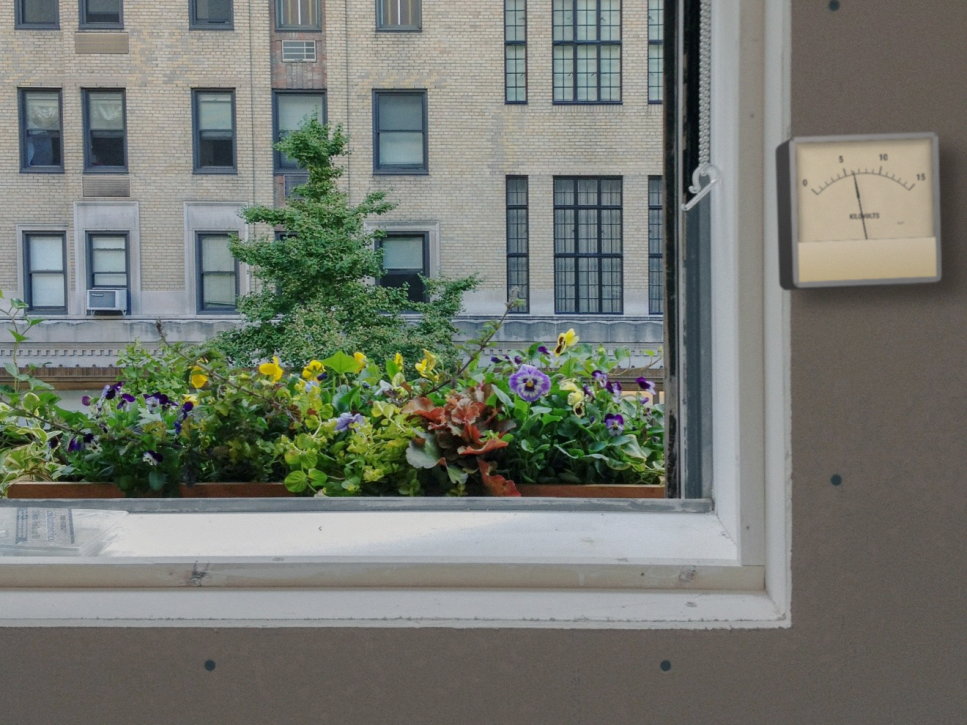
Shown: value=6 unit=kV
